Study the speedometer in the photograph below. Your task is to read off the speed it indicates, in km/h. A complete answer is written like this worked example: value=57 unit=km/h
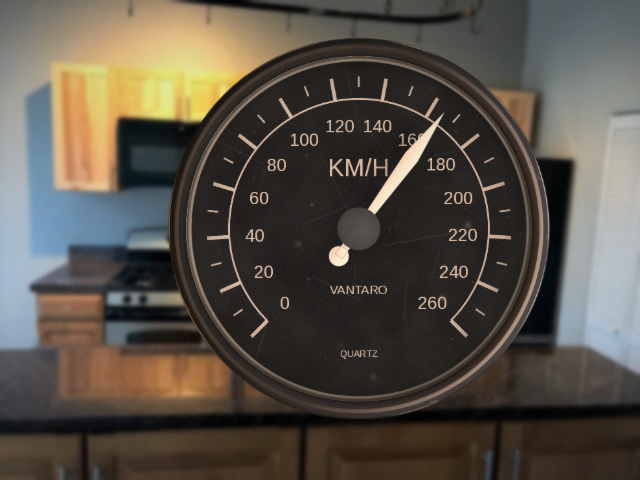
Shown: value=165 unit=km/h
